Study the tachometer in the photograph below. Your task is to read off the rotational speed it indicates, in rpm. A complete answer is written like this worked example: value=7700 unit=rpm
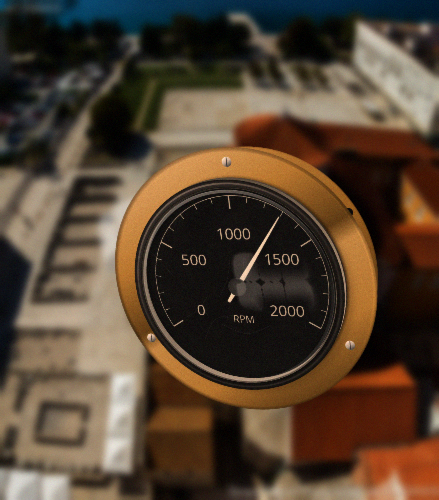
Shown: value=1300 unit=rpm
